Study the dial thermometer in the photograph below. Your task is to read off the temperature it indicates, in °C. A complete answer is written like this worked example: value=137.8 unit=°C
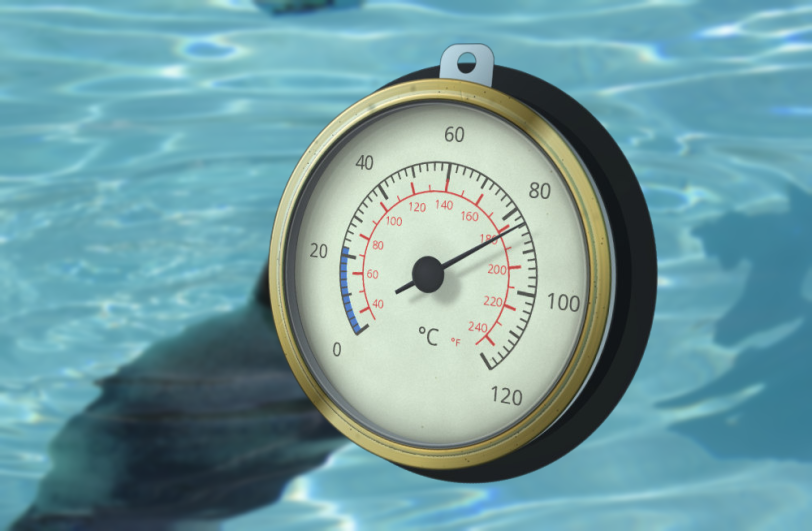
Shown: value=84 unit=°C
